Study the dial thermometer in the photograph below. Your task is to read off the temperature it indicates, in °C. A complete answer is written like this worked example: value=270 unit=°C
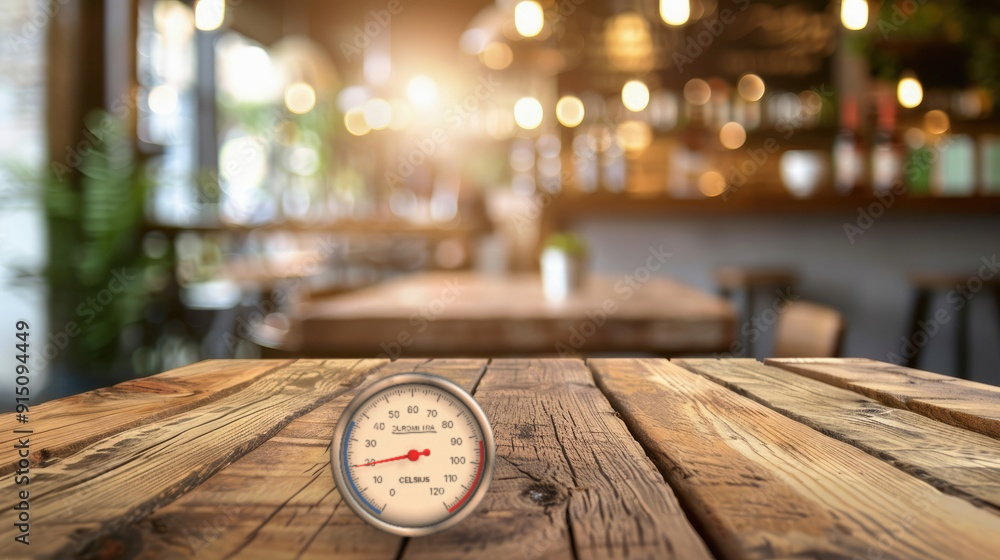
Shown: value=20 unit=°C
